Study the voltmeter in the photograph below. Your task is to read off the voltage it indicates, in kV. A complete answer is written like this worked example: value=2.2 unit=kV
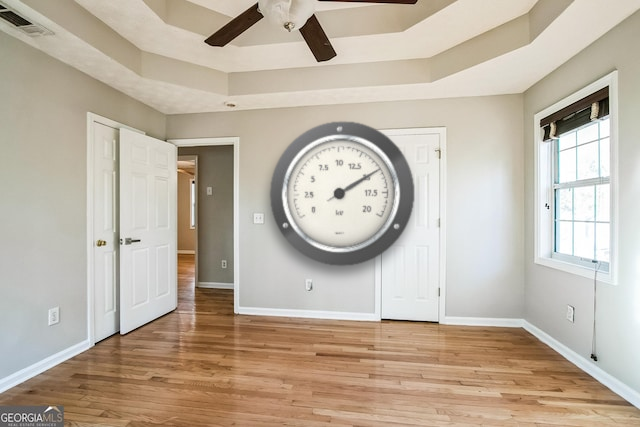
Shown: value=15 unit=kV
